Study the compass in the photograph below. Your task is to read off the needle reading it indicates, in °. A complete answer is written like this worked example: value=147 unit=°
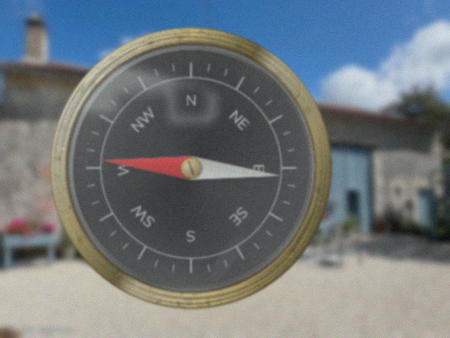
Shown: value=275 unit=°
